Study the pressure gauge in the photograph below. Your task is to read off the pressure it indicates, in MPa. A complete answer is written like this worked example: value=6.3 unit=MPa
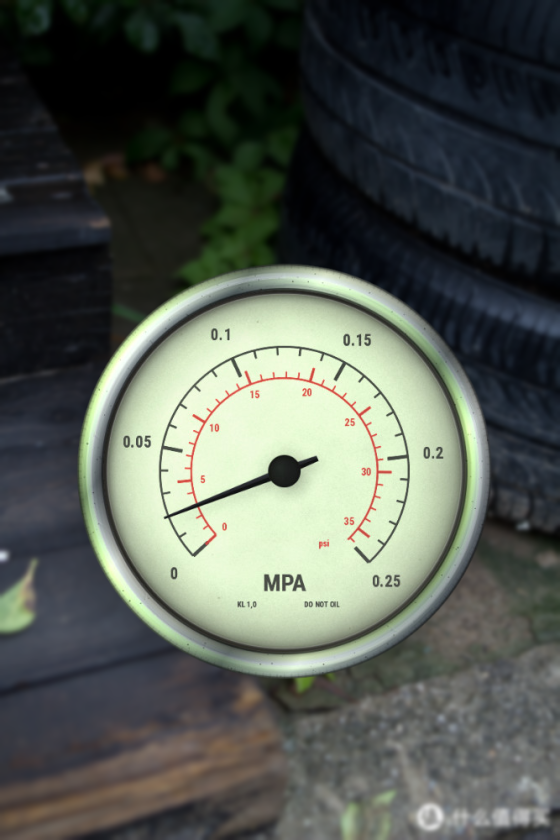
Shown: value=0.02 unit=MPa
